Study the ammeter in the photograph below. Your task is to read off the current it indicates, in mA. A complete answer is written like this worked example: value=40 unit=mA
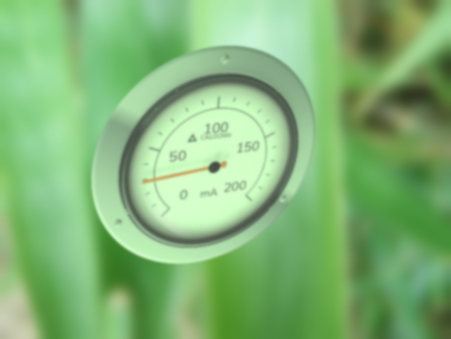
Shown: value=30 unit=mA
